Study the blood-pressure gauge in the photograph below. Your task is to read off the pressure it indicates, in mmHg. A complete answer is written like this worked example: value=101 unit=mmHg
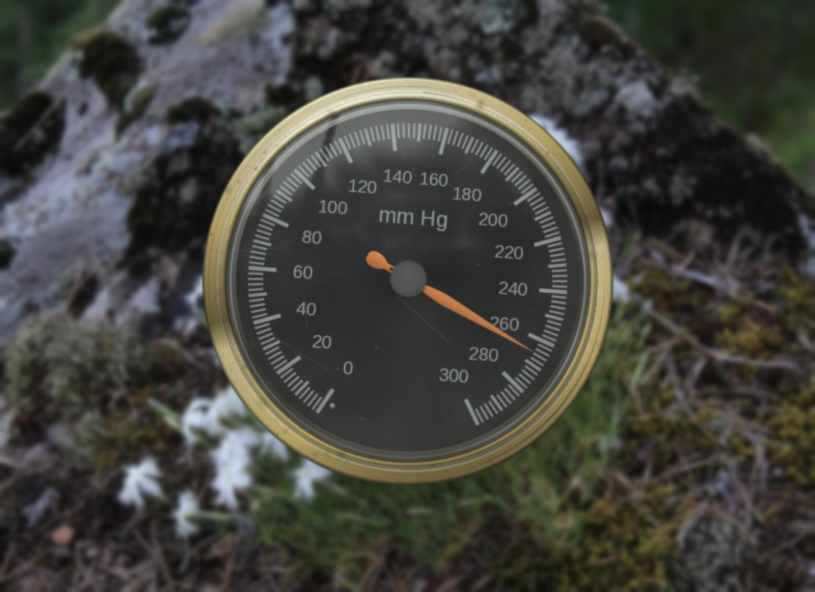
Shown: value=266 unit=mmHg
